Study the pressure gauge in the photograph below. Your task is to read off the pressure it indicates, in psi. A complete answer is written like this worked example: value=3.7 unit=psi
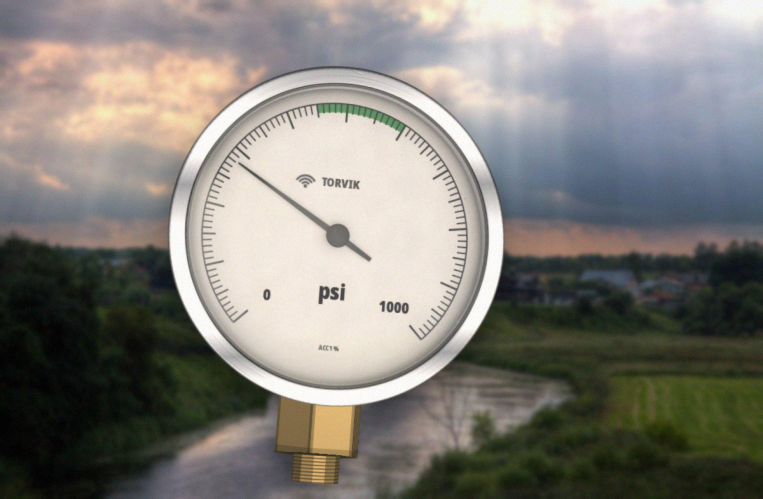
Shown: value=280 unit=psi
